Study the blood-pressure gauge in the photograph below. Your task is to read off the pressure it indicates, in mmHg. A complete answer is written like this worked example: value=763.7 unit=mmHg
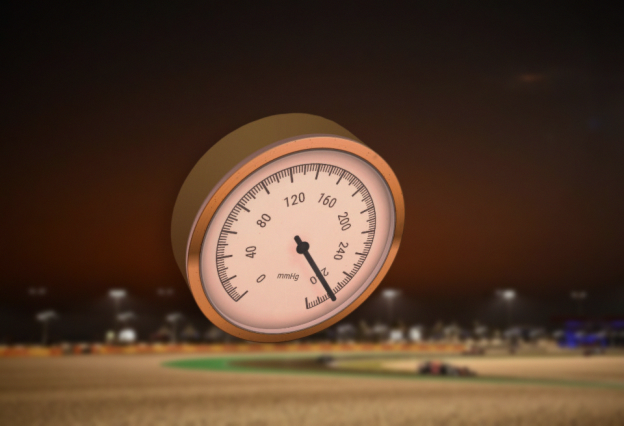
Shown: value=280 unit=mmHg
